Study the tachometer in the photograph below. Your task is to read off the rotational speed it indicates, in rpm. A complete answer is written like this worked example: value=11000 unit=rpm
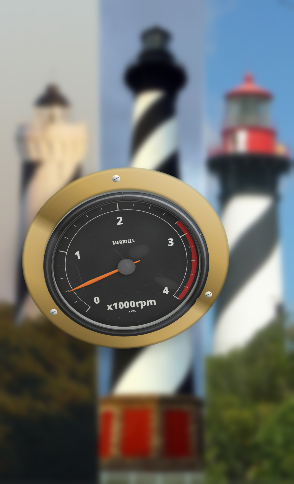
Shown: value=400 unit=rpm
